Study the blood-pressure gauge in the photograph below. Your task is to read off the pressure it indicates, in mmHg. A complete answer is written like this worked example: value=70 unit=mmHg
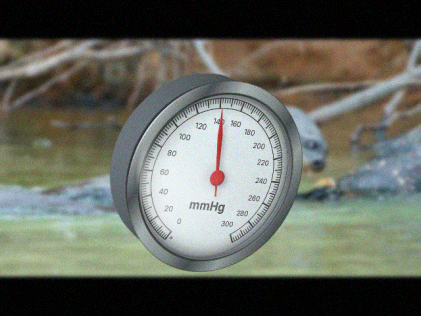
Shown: value=140 unit=mmHg
